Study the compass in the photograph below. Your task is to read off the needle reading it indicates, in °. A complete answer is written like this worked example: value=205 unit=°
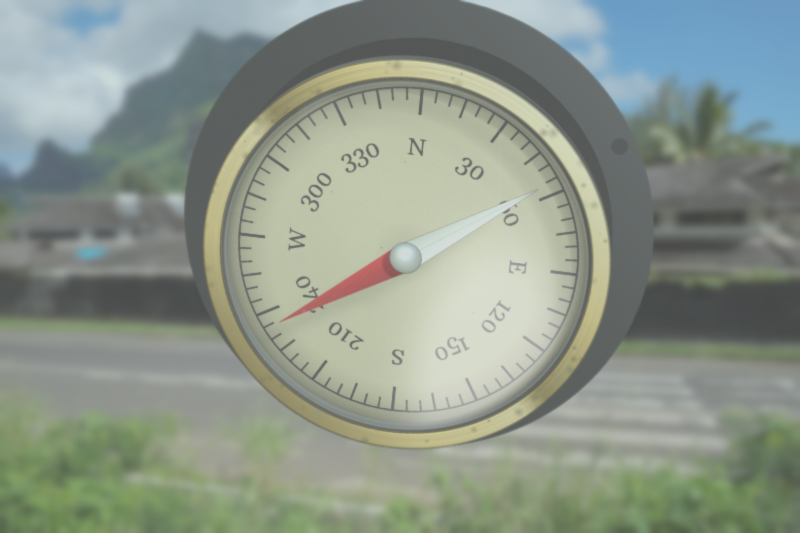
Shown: value=235 unit=°
